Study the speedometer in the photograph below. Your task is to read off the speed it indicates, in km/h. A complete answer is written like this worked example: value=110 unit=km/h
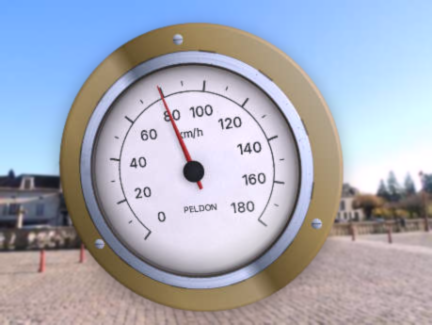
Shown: value=80 unit=km/h
